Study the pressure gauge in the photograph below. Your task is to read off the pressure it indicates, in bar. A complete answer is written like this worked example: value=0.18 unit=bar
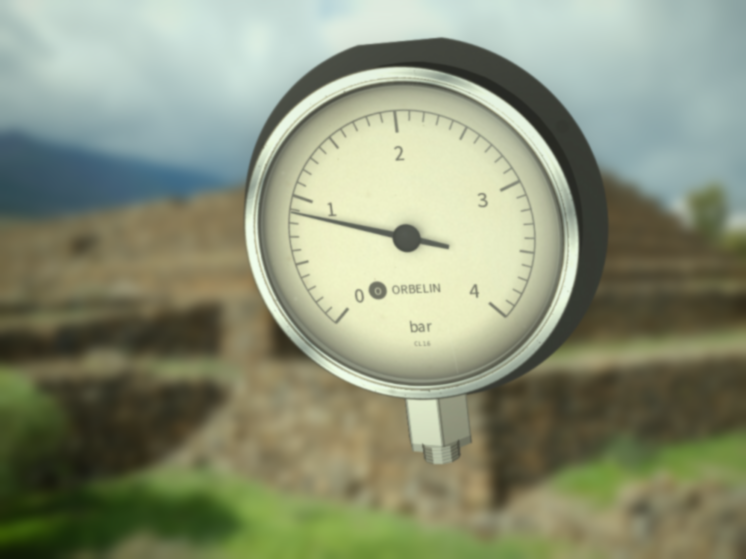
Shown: value=0.9 unit=bar
